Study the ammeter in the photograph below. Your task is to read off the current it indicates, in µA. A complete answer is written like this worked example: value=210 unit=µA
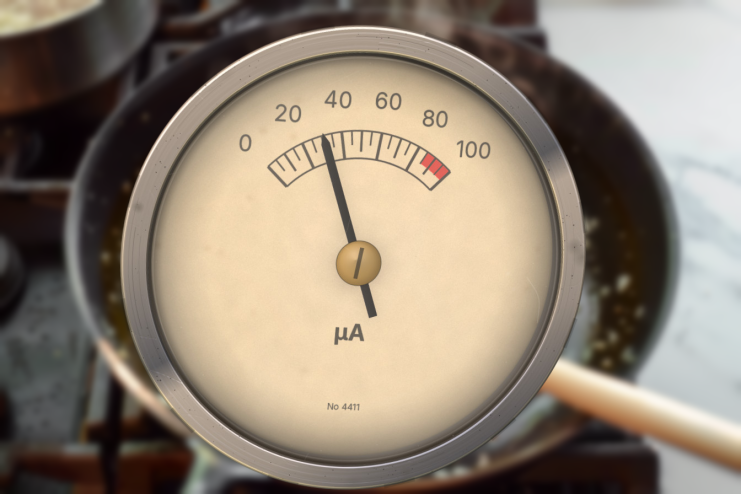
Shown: value=30 unit=µA
